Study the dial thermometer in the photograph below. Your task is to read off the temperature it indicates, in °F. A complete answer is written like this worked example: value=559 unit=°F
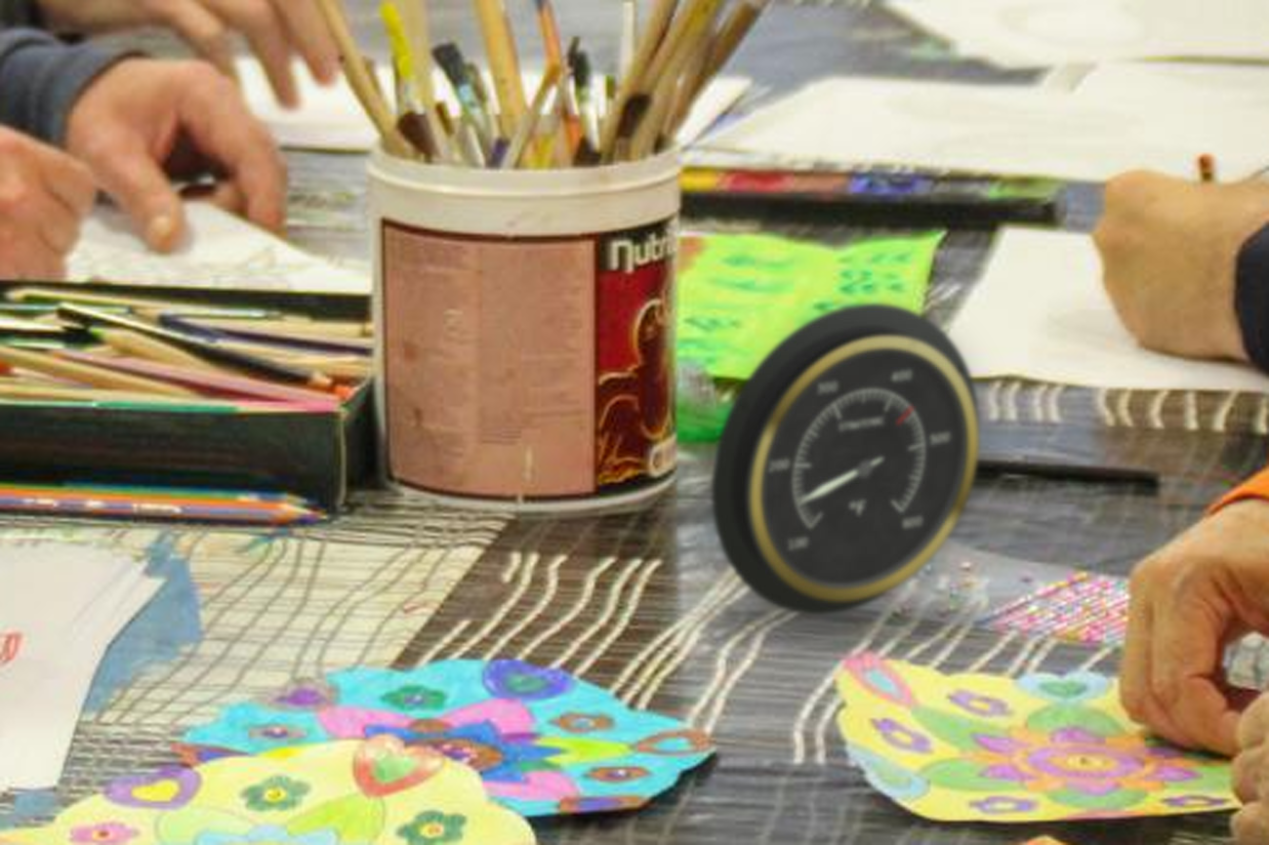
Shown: value=150 unit=°F
